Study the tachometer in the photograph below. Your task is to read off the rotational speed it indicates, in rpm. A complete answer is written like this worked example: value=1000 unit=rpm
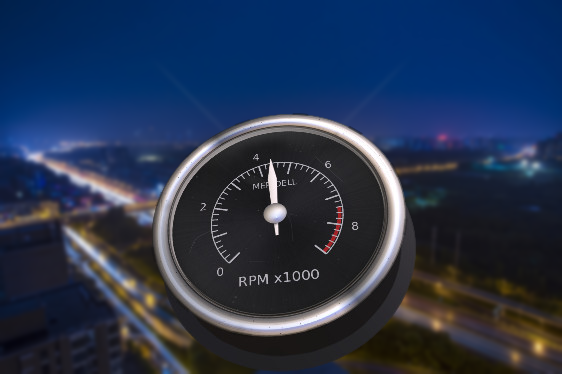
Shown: value=4400 unit=rpm
